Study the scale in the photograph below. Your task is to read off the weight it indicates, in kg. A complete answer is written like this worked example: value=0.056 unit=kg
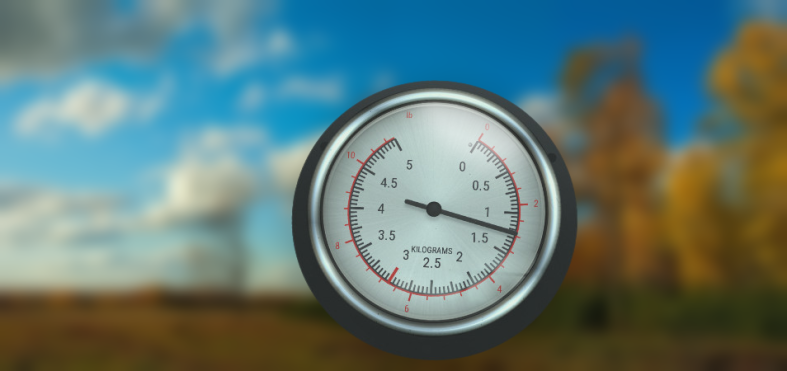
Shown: value=1.25 unit=kg
